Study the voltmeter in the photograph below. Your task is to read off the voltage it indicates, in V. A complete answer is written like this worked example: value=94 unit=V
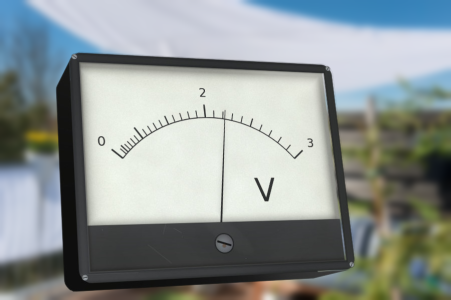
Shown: value=2.2 unit=V
